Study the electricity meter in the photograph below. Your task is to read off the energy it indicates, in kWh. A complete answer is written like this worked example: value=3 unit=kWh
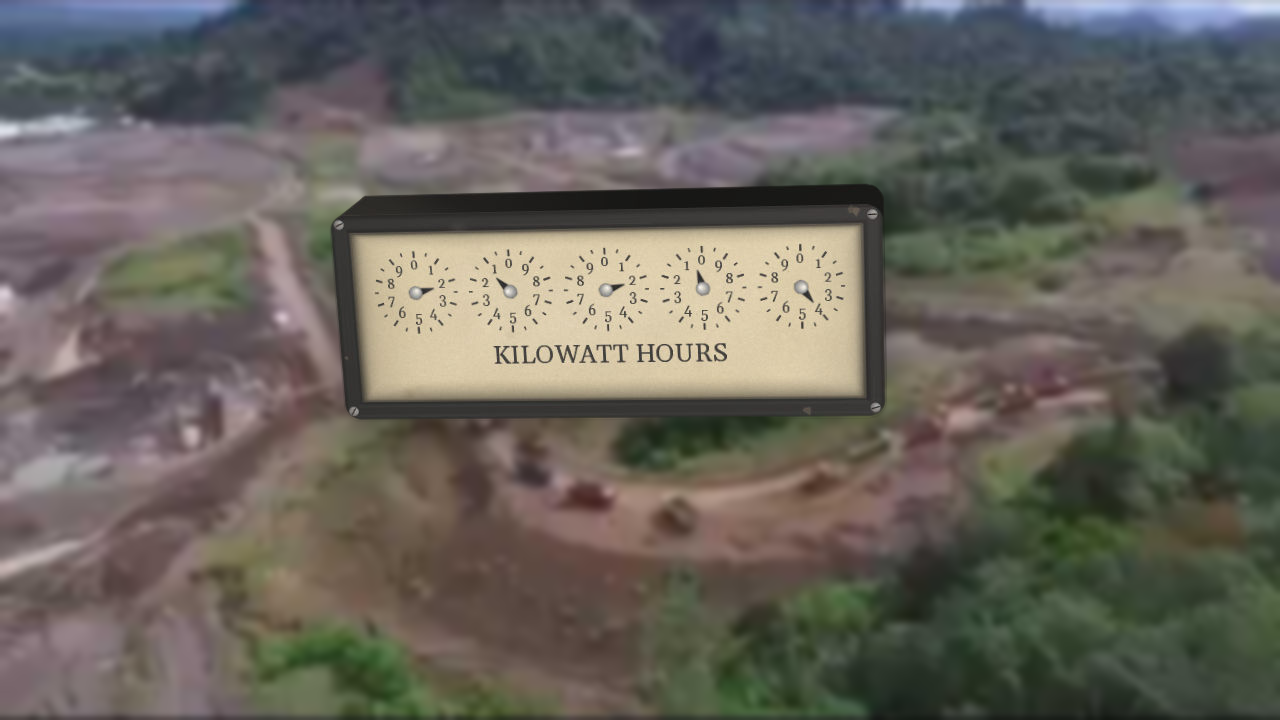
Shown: value=21204 unit=kWh
